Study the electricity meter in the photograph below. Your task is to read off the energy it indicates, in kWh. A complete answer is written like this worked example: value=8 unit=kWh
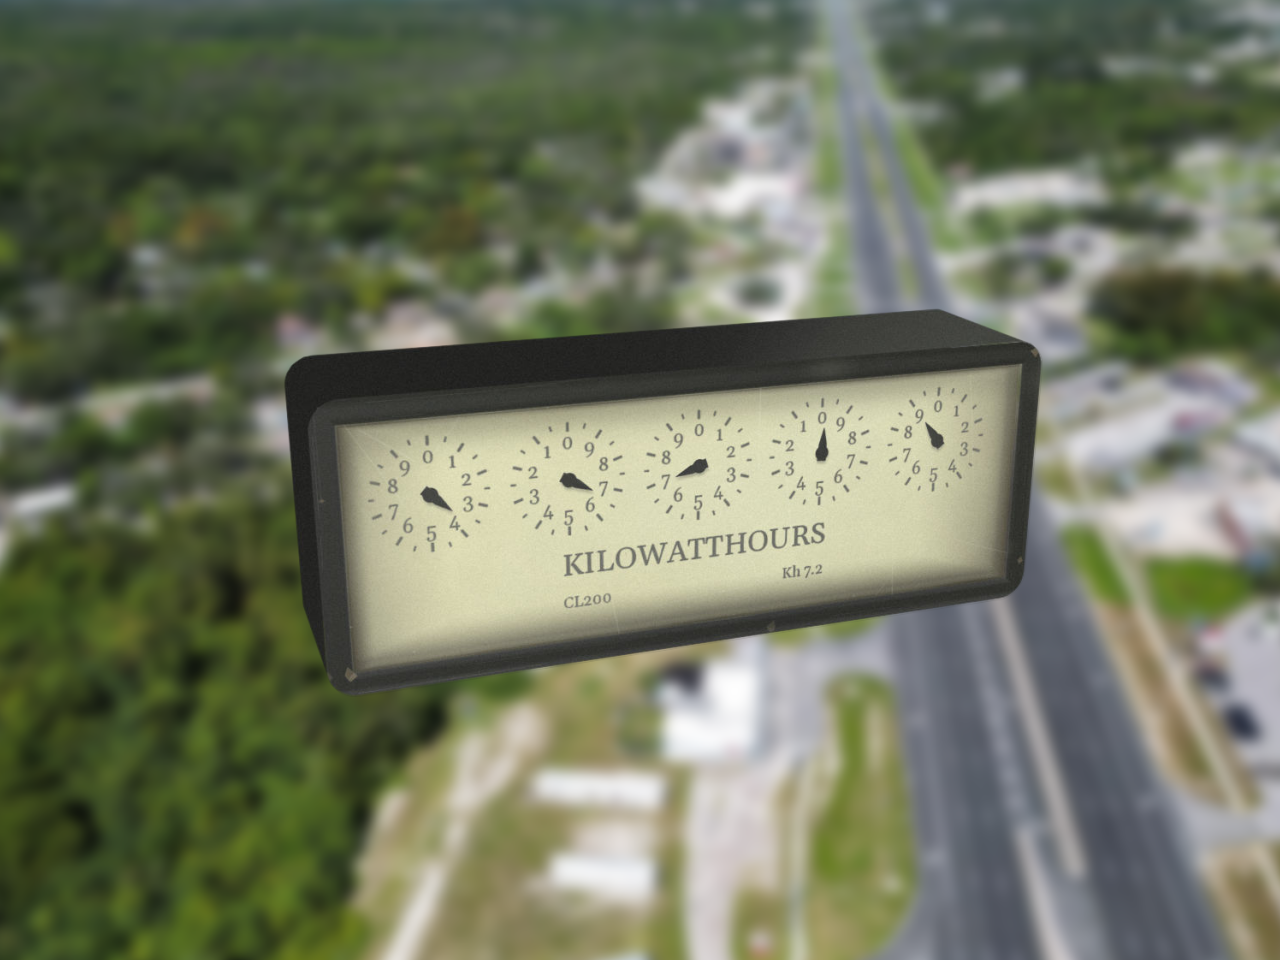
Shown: value=36699 unit=kWh
